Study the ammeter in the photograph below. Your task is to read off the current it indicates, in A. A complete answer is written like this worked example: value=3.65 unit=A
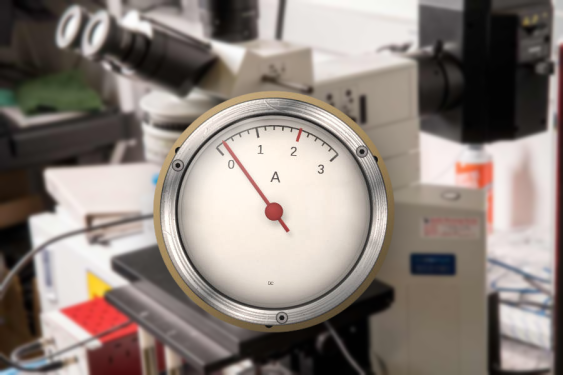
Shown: value=0.2 unit=A
